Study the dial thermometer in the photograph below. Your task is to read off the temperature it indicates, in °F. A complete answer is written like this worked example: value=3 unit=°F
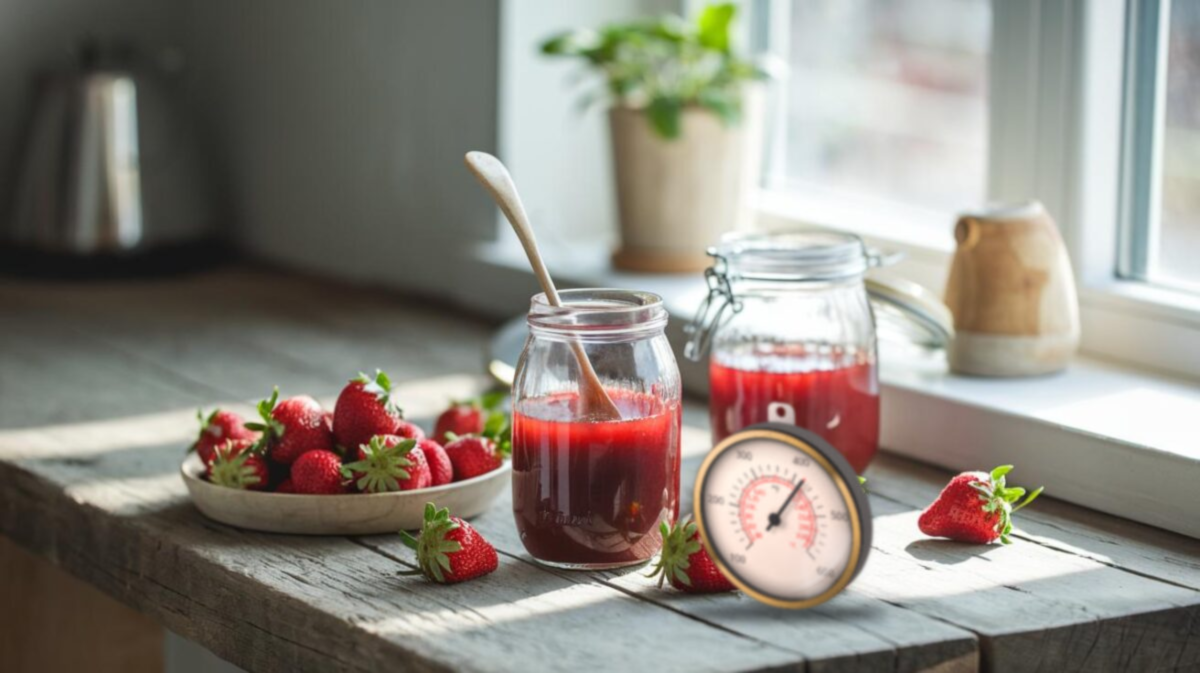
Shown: value=420 unit=°F
